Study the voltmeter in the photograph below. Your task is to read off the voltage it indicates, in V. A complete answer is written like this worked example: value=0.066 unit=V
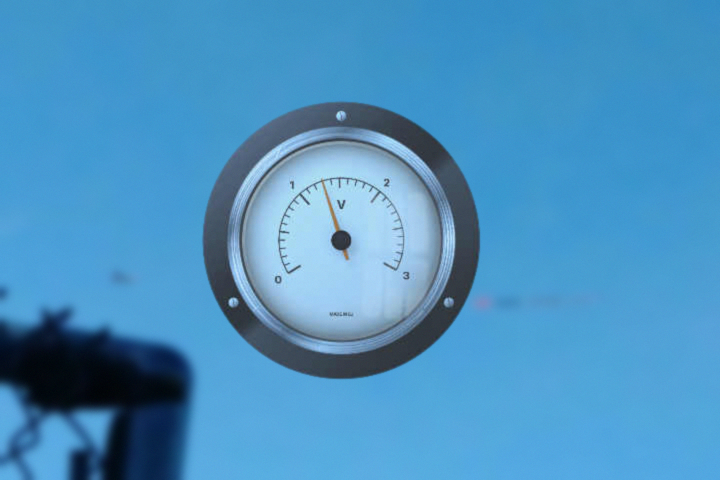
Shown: value=1.3 unit=V
